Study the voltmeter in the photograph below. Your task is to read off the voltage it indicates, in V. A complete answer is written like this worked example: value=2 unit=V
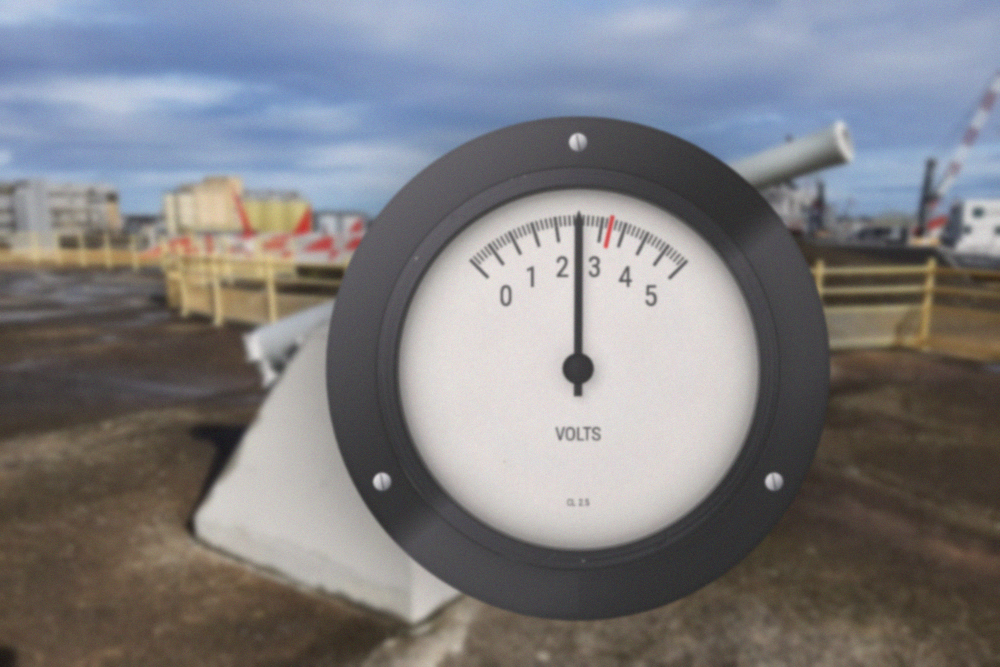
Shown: value=2.5 unit=V
